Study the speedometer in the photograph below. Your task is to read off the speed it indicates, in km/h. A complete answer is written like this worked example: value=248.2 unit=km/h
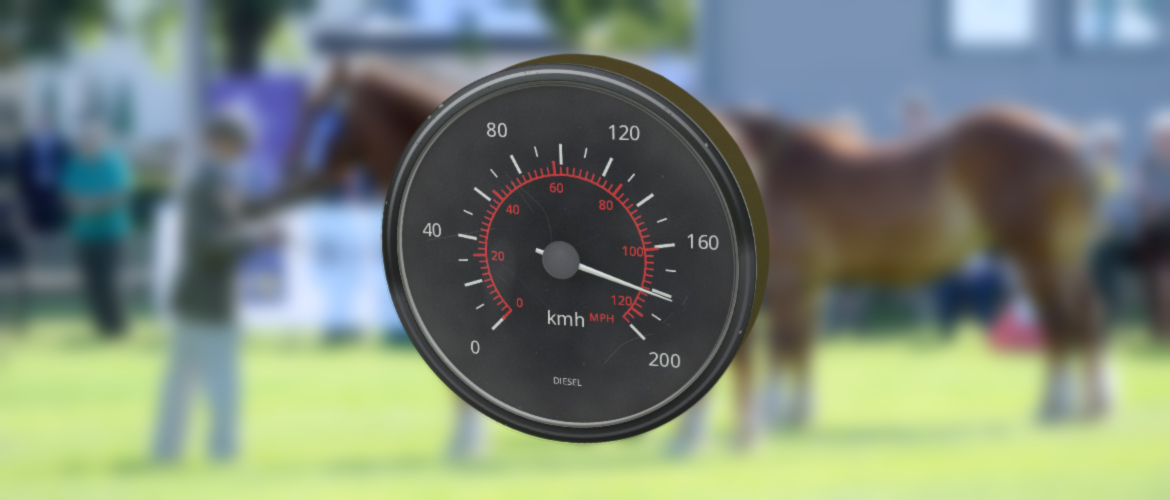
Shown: value=180 unit=km/h
